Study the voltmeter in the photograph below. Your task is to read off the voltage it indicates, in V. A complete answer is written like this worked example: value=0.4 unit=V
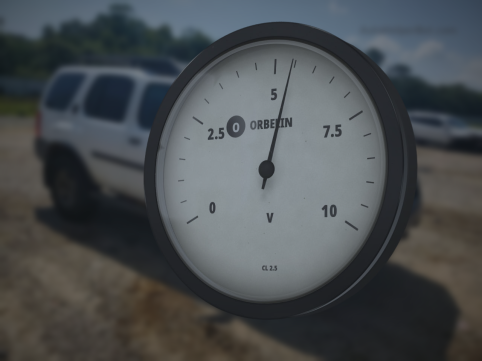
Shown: value=5.5 unit=V
